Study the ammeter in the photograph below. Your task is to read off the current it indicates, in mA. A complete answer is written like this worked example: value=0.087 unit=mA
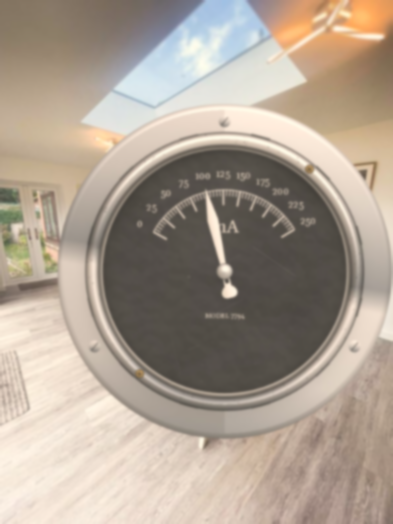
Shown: value=100 unit=mA
